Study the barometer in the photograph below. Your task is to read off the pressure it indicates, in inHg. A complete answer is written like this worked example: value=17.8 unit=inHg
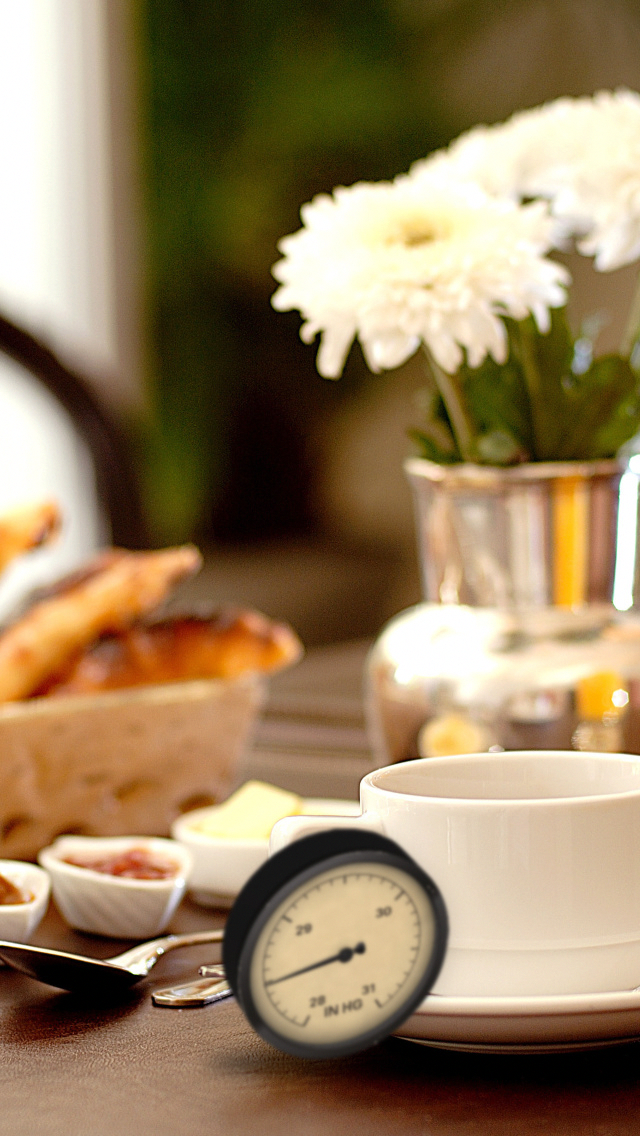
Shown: value=28.5 unit=inHg
